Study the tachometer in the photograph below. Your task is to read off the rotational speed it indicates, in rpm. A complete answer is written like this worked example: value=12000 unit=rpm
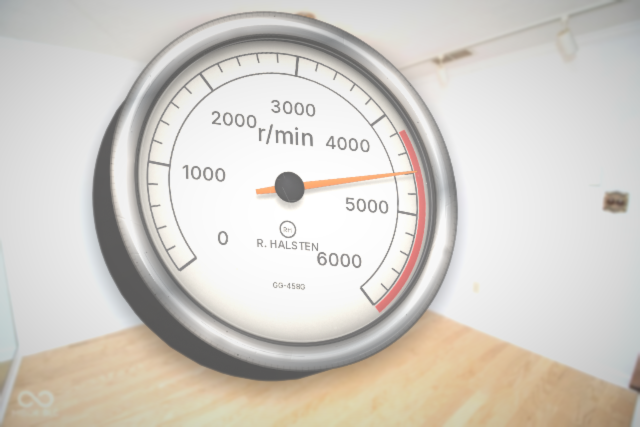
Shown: value=4600 unit=rpm
